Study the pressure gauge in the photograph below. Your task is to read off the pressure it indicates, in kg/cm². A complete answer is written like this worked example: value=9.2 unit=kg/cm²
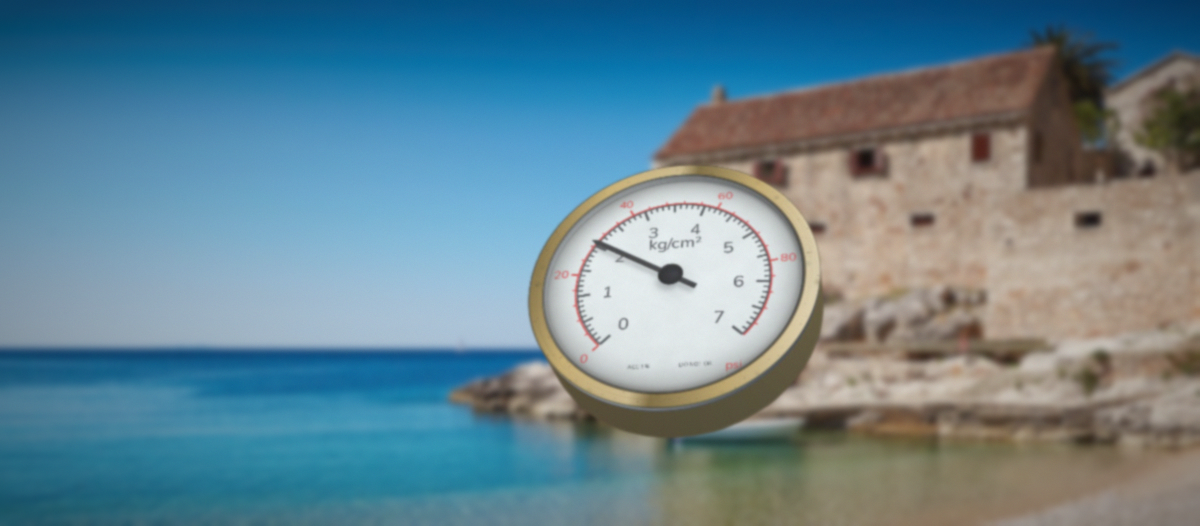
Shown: value=2 unit=kg/cm²
